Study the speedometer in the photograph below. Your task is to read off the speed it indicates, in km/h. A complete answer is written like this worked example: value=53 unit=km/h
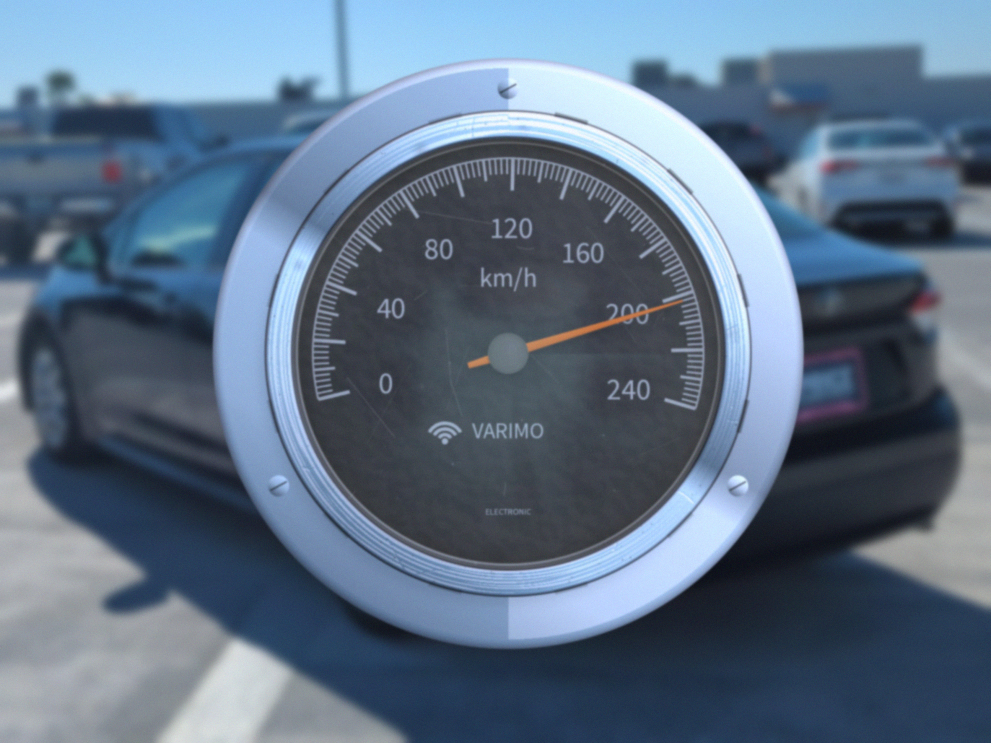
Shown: value=202 unit=km/h
